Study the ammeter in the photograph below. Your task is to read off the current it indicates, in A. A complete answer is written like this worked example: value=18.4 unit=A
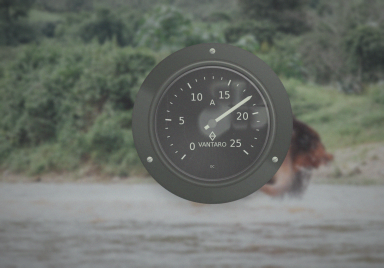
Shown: value=18 unit=A
